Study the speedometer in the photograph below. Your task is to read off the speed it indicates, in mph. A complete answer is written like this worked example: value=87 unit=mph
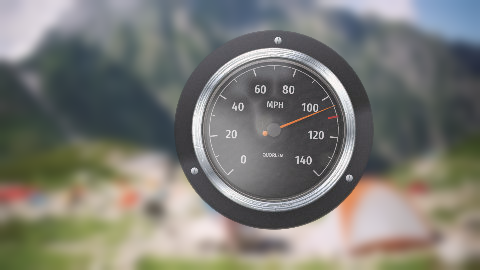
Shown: value=105 unit=mph
